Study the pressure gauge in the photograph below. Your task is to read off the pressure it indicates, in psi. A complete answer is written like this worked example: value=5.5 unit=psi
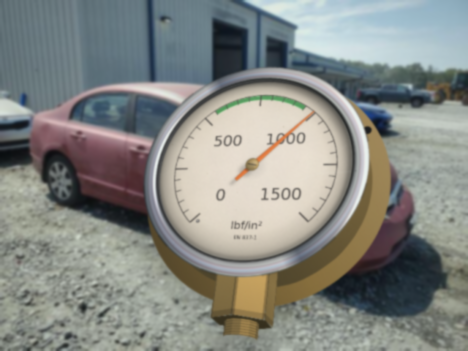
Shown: value=1000 unit=psi
